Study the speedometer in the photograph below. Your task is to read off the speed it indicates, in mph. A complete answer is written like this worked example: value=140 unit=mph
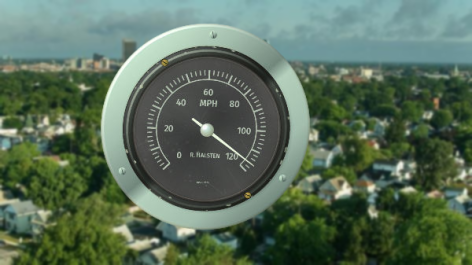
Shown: value=116 unit=mph
